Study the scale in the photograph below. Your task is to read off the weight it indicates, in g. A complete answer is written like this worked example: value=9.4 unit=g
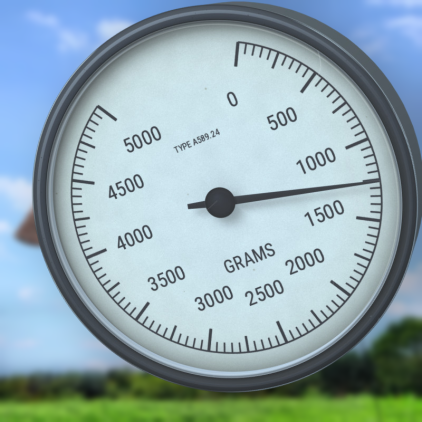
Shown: value=1250 unit=g
